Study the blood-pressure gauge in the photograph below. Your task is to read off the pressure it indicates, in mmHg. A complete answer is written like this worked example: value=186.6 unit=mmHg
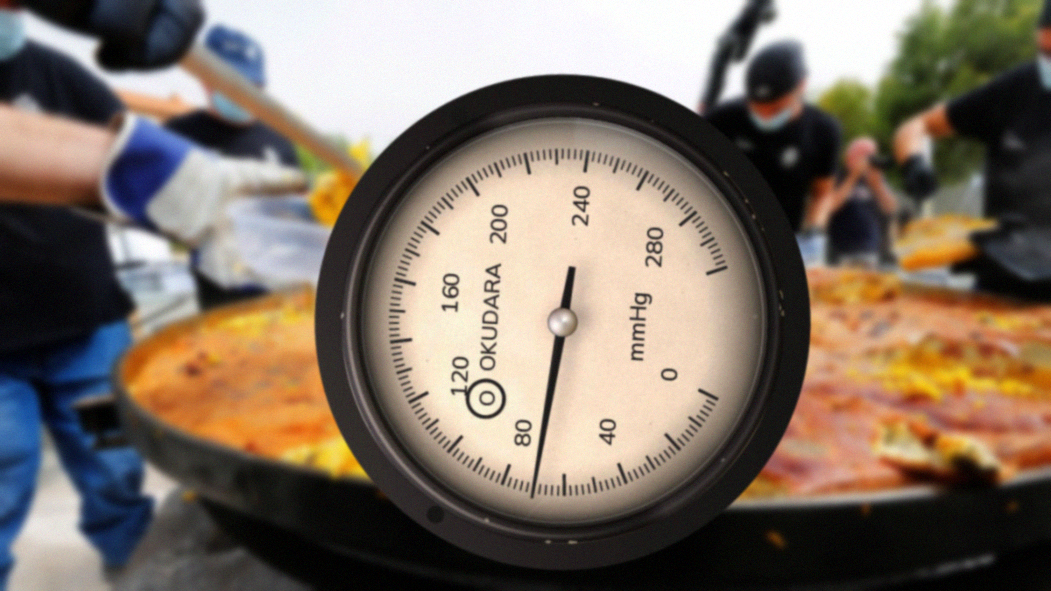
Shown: value=70 unit=mmHg
